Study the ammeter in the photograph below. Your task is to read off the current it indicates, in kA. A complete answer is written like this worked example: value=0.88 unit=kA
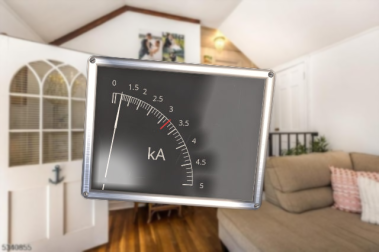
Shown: value=1 unit=kA
